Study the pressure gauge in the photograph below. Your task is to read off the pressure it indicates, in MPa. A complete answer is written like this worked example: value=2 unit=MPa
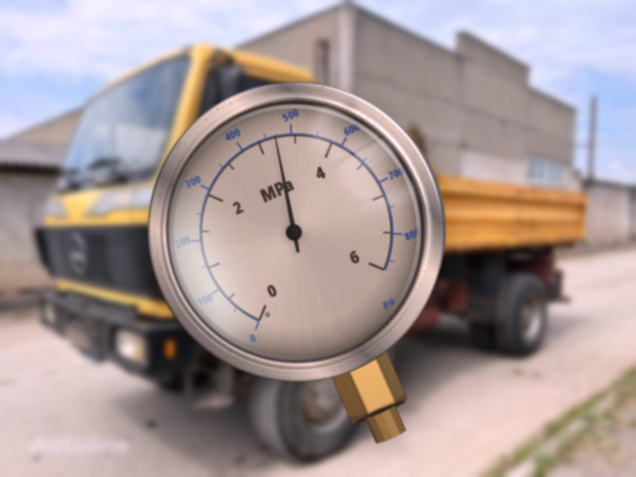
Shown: value=3.25 unit=MPa
